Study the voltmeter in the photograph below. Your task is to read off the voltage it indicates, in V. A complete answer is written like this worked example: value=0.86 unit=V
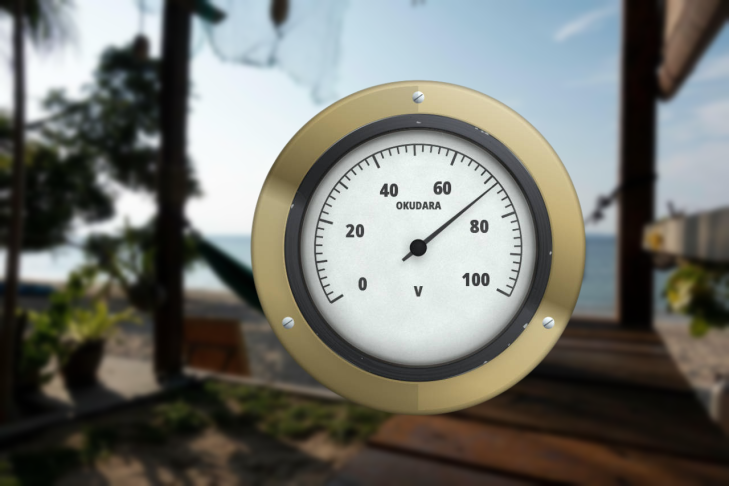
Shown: value=72 unit=V
